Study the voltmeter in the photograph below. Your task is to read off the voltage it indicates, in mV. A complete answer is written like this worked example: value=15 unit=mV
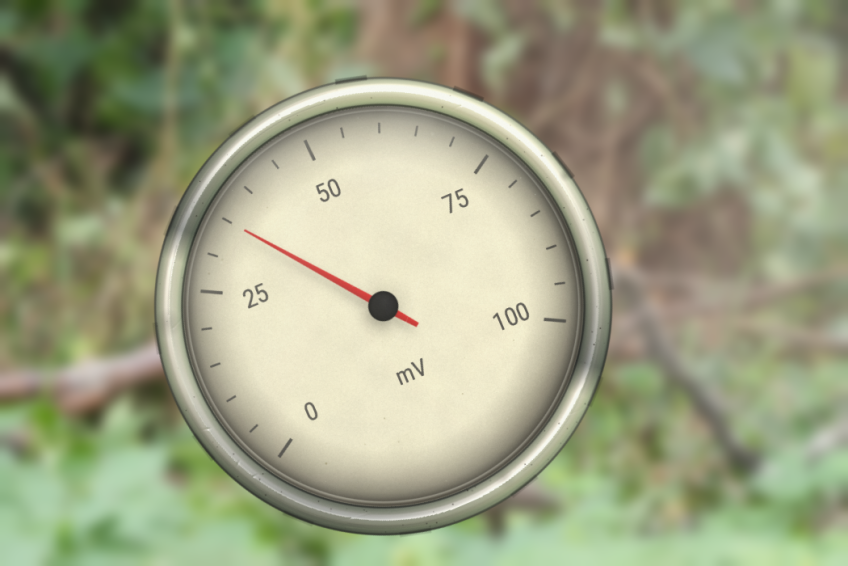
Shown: value=35 unit=mV
